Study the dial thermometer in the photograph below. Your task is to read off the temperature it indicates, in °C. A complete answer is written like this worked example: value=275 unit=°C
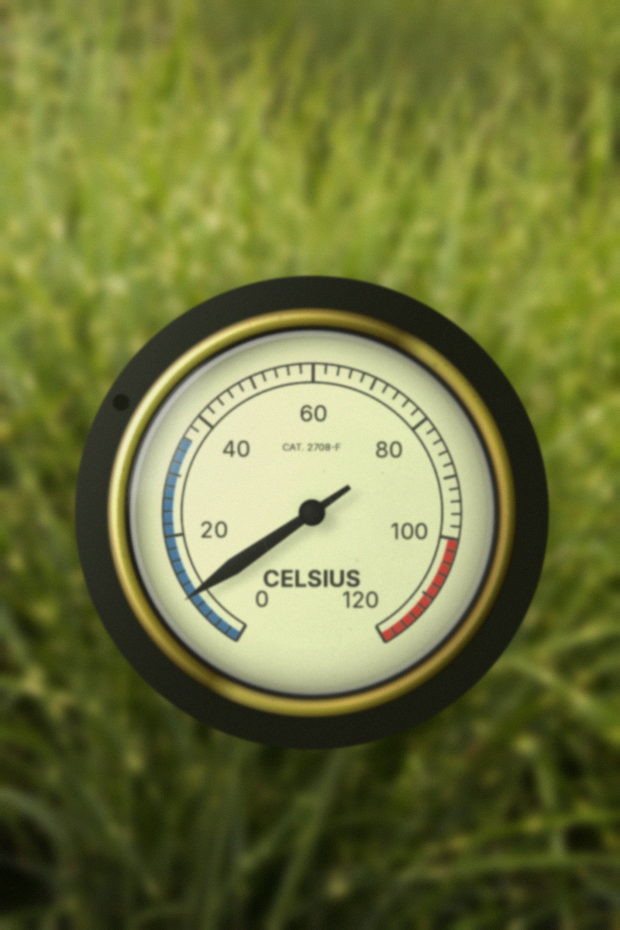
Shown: value=10 unit=°C
